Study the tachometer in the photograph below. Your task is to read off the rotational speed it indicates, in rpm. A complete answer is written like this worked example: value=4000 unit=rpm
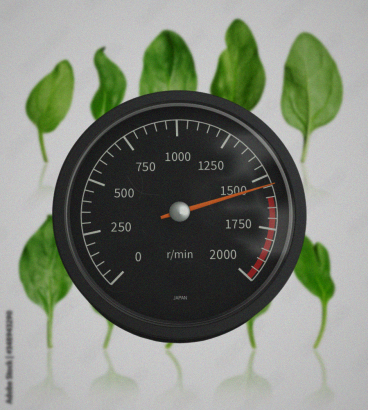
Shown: value=1550 unit=rpm
